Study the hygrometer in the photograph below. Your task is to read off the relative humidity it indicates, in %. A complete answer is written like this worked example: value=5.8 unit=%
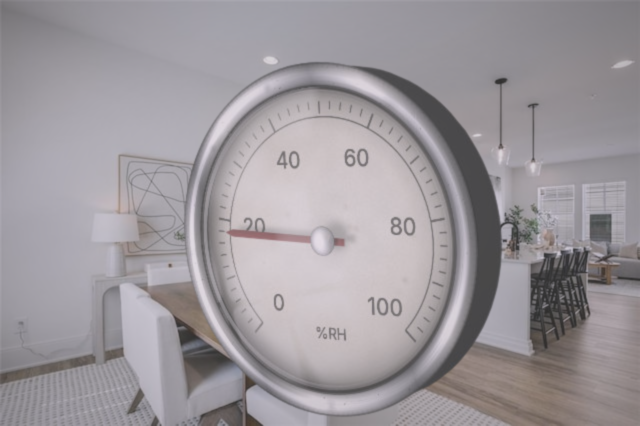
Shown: value=18 unit=%
